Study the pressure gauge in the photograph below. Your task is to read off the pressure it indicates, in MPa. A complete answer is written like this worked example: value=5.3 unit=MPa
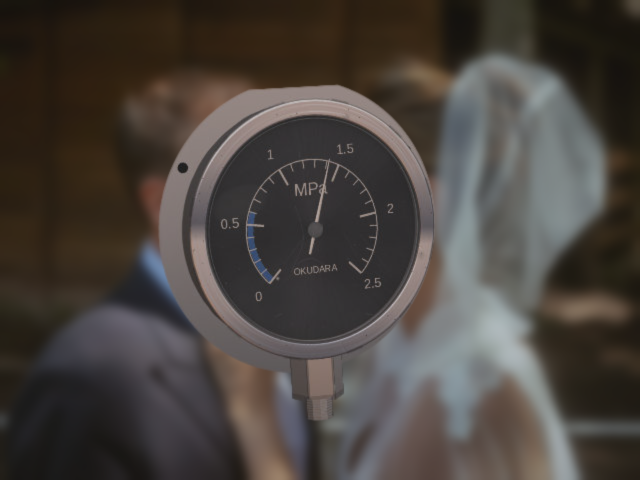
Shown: value=1.4 unit=MPa
